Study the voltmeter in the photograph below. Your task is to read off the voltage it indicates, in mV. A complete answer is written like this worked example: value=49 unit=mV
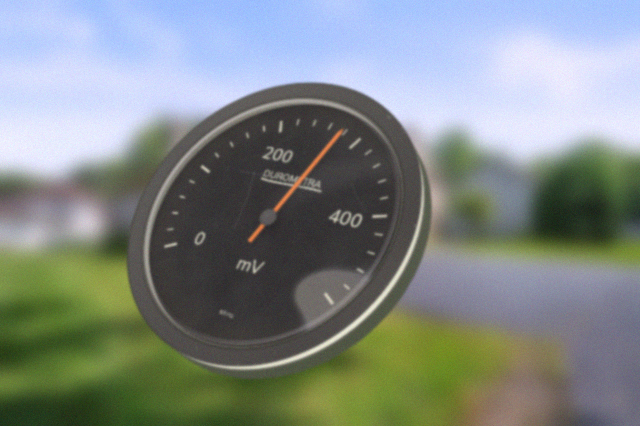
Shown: value=280 unit=mV
